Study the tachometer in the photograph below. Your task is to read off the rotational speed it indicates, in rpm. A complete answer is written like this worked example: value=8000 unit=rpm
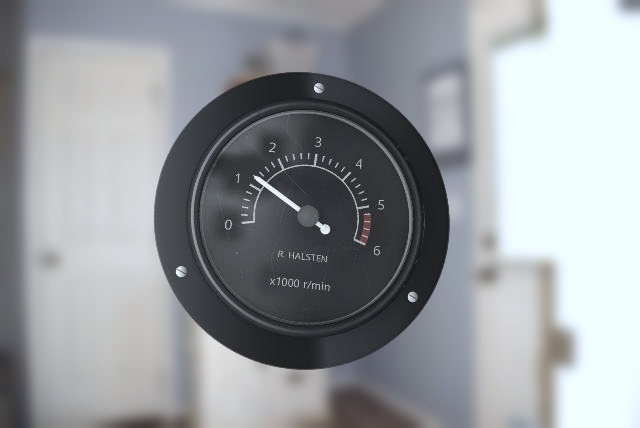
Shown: value=1200 unit=rpm
